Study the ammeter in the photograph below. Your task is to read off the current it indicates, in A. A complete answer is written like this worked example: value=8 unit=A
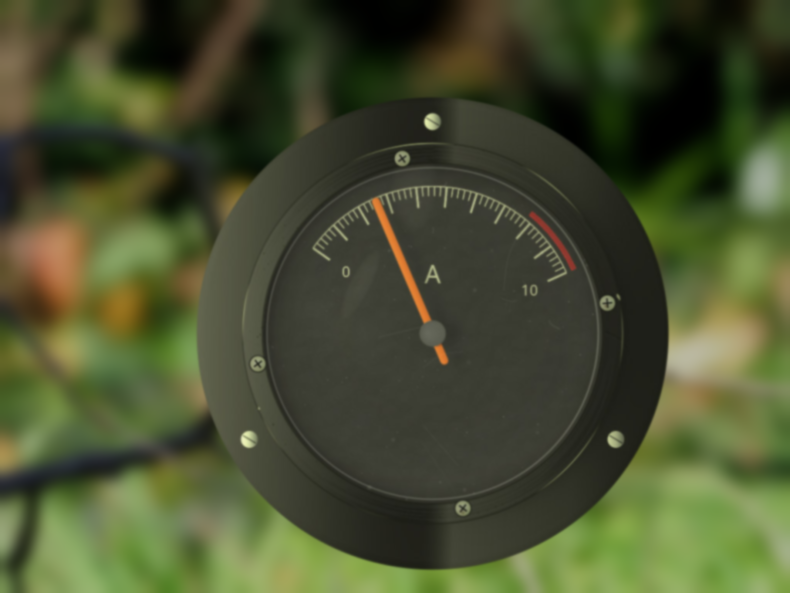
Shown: value=2.6 unit=A
